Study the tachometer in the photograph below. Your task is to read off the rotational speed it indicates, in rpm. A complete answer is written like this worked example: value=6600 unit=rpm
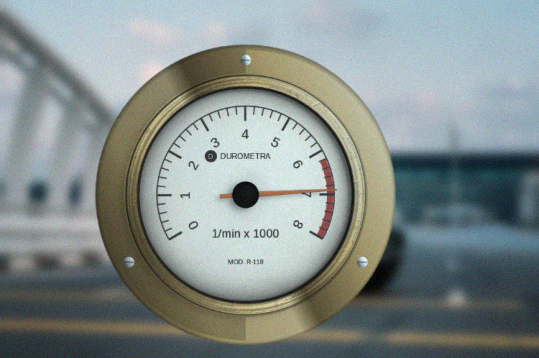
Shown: value=6900 unit=rpm
